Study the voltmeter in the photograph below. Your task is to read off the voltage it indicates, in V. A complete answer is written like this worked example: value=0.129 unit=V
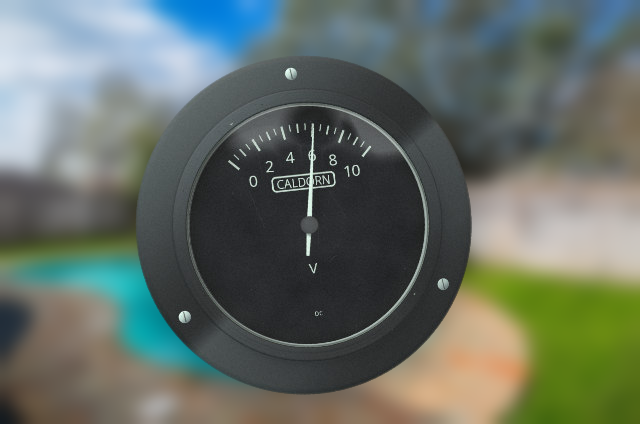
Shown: value=6 unit=V
